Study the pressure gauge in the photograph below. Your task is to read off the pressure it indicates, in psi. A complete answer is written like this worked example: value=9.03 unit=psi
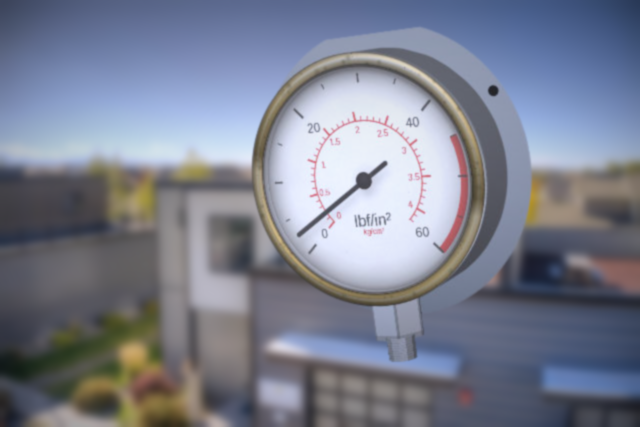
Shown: value=2.5 unit=psi
